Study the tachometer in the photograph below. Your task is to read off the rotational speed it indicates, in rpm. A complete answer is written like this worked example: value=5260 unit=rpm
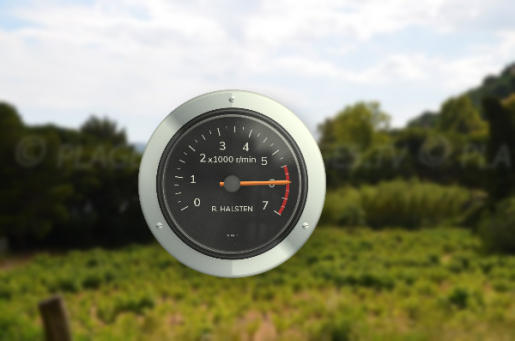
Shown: value=6000 unit=rpm
